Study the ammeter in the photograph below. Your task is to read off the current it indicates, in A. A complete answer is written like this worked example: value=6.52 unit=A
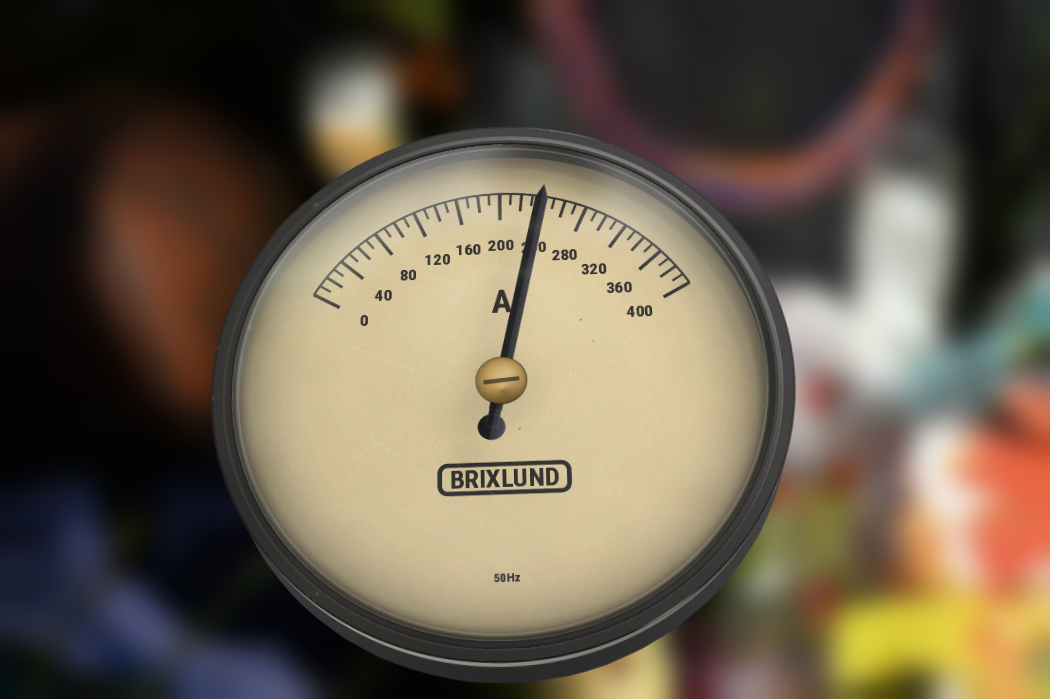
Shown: value=240 unit=A
